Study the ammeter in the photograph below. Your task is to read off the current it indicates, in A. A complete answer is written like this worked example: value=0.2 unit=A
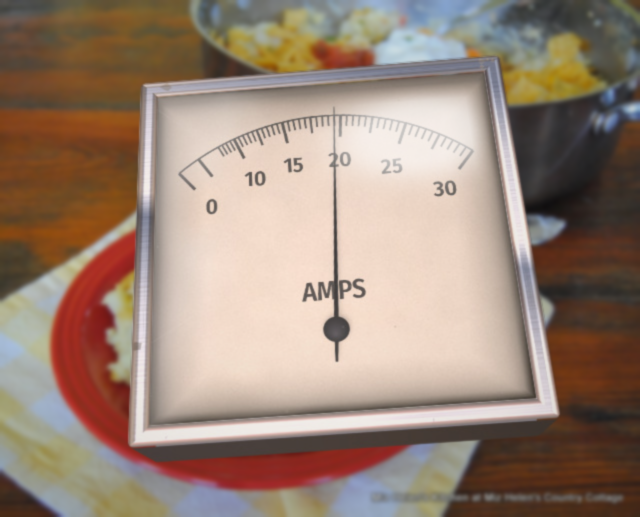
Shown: value=19.5 unit=A
